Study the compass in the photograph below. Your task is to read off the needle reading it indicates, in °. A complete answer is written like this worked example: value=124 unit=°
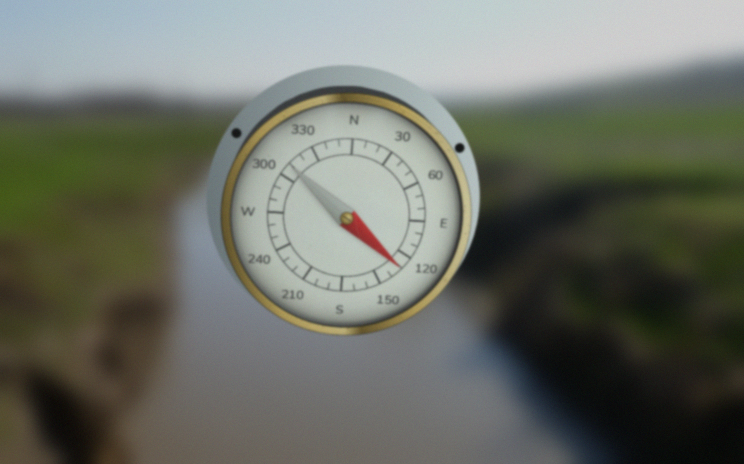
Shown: value=130 unit=°
